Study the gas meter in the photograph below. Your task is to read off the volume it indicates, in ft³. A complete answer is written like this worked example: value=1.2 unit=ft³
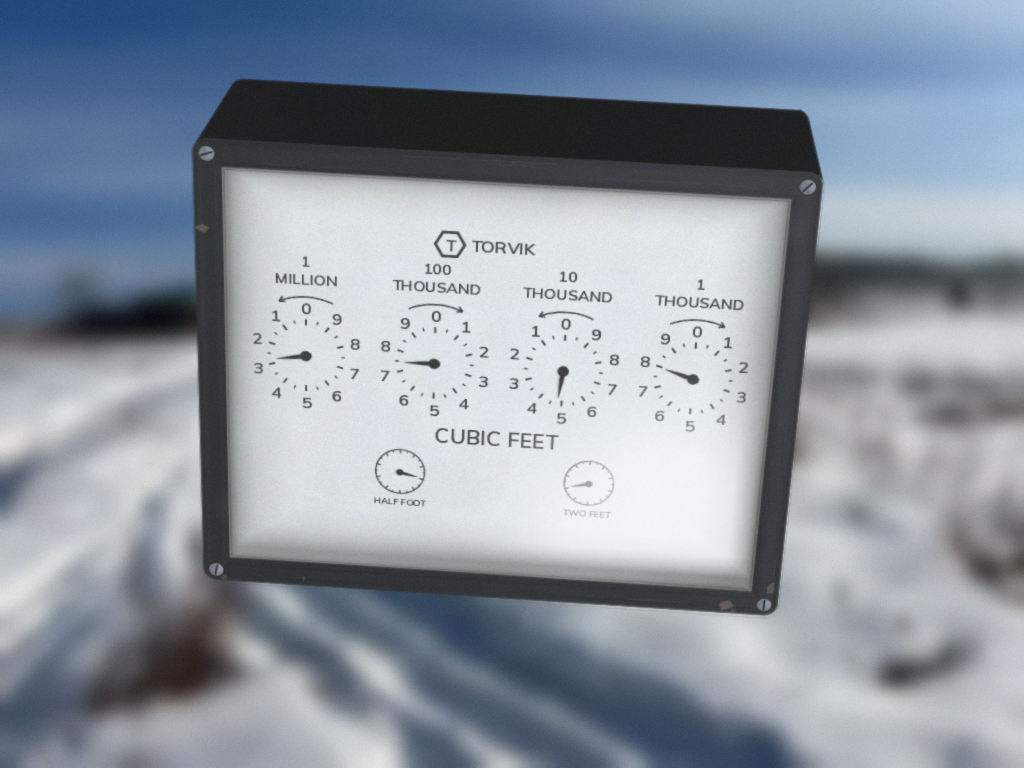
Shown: value=274800 unit=ft³
